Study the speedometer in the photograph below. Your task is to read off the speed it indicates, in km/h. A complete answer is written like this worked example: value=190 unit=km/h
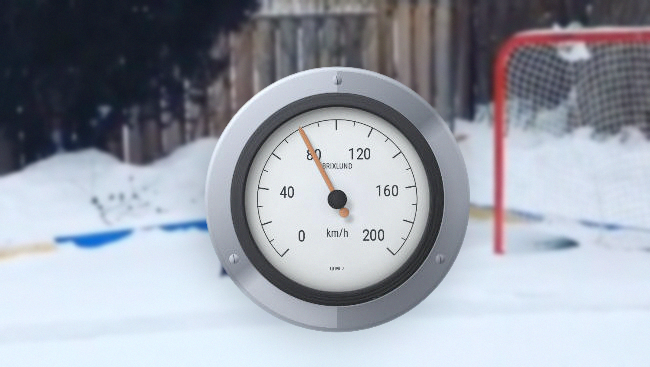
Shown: value=80 unit=km/h
